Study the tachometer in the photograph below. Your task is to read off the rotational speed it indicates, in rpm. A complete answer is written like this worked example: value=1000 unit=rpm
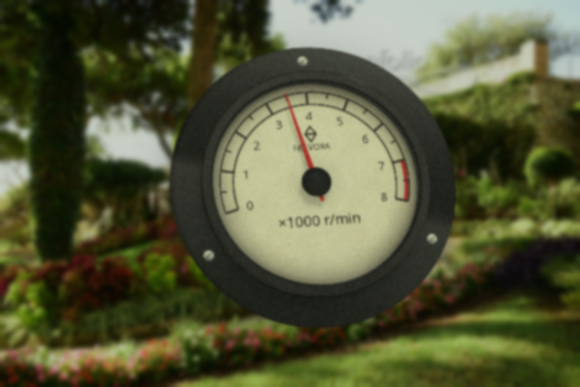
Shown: value=3500 unit=rpm
